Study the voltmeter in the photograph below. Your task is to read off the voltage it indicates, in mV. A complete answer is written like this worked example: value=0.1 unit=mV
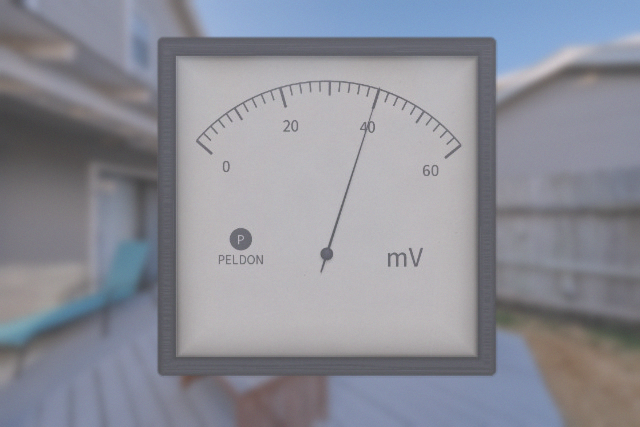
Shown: value=40 unit=mV
